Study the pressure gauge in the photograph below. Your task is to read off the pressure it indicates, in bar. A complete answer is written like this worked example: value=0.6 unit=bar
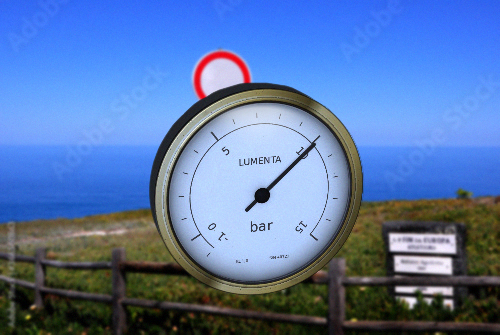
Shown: value=10 unit=bar
